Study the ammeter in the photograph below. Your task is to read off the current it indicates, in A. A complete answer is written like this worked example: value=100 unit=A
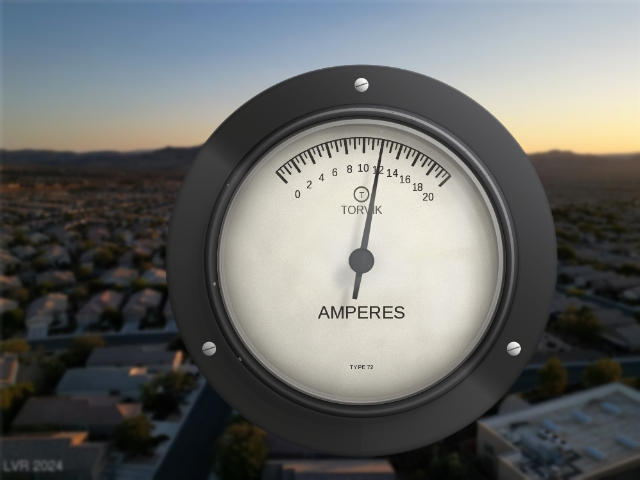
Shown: value=12 unit=A
